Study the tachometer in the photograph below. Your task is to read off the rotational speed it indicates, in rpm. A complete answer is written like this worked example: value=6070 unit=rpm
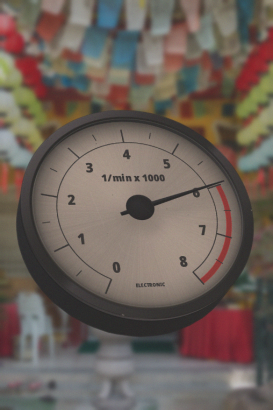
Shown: value=6000 unit=rpm
